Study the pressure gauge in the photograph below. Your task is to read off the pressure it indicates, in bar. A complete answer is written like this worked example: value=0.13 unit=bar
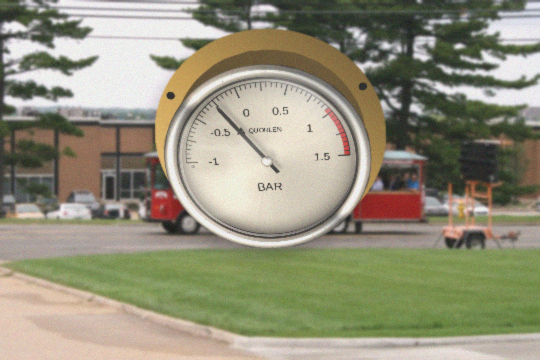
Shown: value=-0.25 unit=bar
